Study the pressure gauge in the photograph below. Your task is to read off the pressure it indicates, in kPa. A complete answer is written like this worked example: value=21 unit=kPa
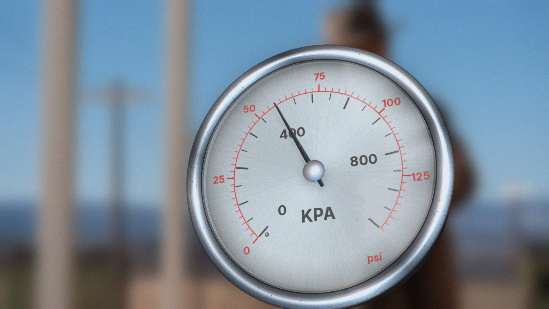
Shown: value=400 unit=kPa
